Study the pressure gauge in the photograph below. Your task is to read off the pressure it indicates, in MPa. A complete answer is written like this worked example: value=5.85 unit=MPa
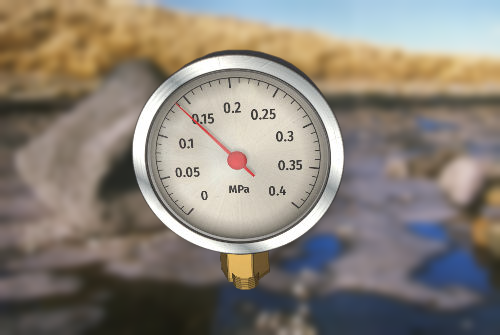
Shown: value=0.14 unit=MPa
